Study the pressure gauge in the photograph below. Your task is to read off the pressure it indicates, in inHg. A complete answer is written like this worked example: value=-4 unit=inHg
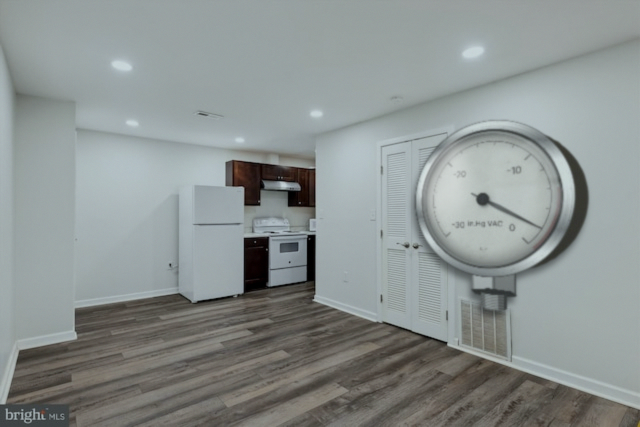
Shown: value=-2 unit=inHg
